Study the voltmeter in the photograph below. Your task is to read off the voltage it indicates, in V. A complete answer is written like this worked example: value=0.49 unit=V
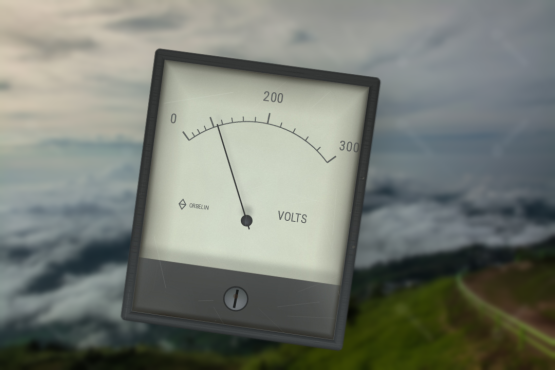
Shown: value=110 unit=V
